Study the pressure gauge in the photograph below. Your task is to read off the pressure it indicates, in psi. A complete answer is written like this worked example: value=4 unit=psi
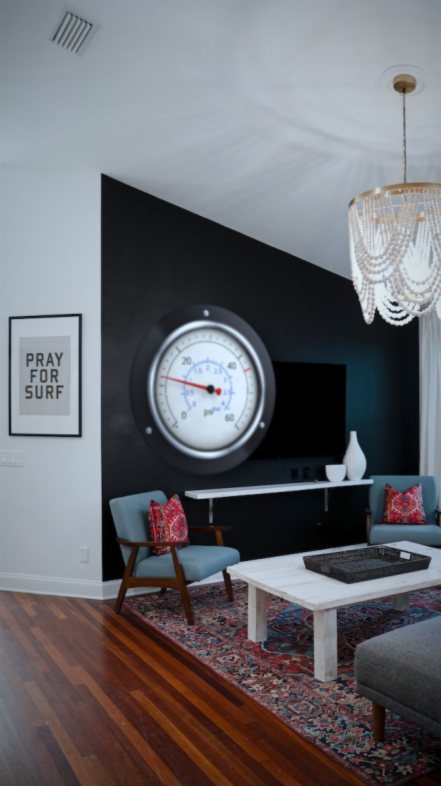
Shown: value=12 unit=psi
